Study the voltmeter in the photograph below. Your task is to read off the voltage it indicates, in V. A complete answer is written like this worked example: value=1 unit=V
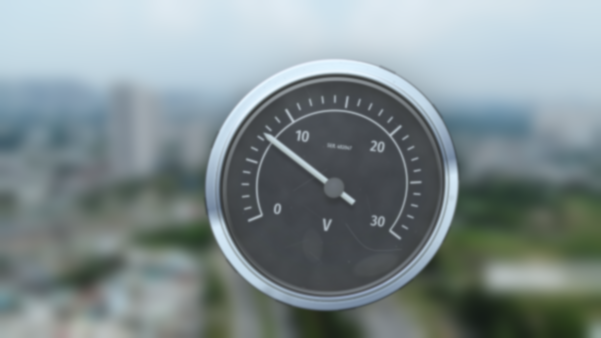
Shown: value=7.5 unit=V
